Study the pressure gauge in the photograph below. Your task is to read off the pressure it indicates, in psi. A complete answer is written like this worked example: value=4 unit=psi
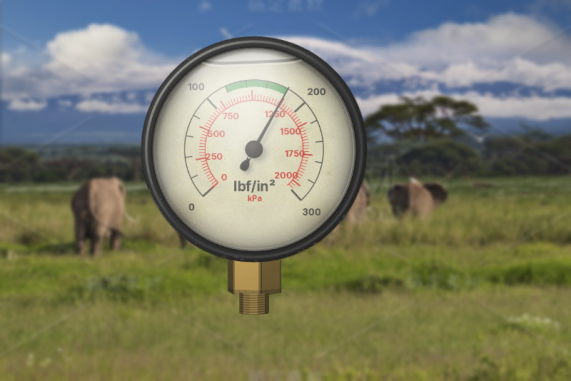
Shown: value=180 unit=psi
